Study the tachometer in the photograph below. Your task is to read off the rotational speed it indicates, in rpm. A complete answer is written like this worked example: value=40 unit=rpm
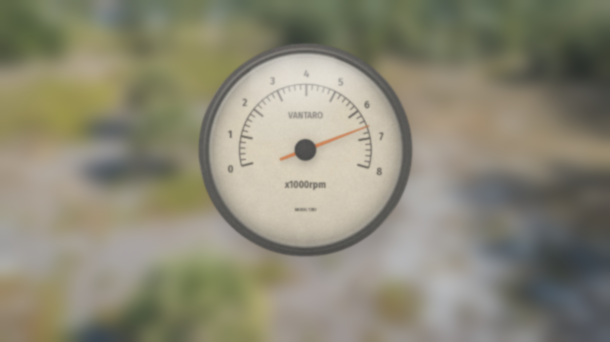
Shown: value=6600 unit=rpm
